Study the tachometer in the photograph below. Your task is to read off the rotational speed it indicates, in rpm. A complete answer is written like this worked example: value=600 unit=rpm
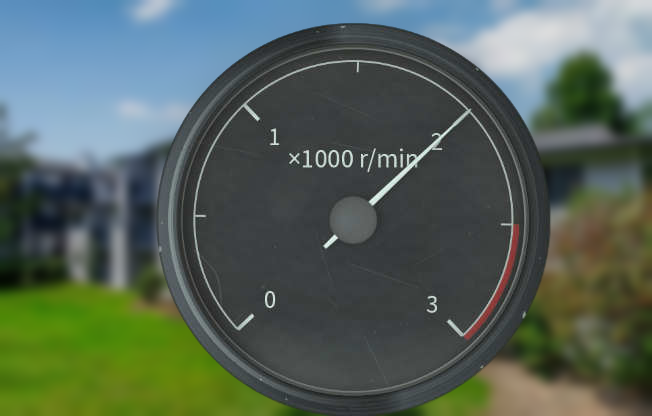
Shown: value=2000 unit=rpm
